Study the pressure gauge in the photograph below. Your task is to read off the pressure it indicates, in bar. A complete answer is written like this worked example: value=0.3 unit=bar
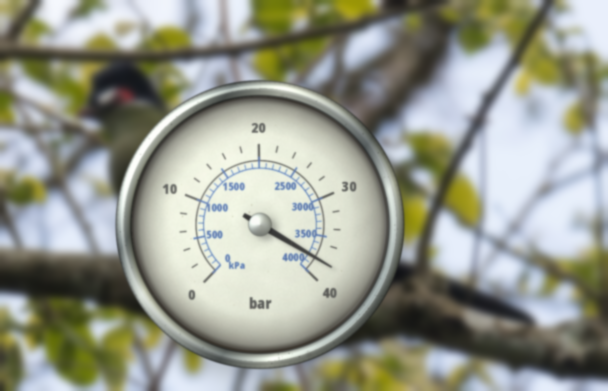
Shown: value=38 unit=bar
